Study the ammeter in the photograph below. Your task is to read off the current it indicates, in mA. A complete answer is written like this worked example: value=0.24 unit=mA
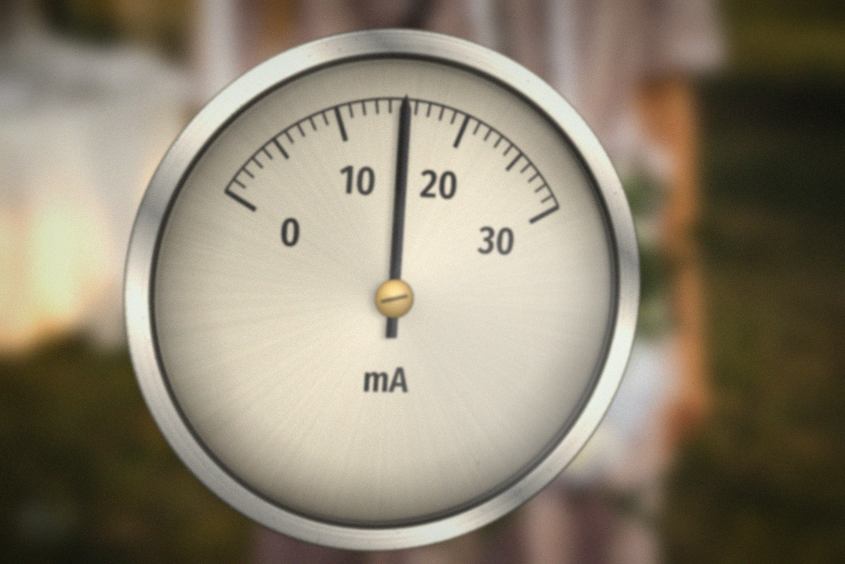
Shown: value=15 unit=mA
